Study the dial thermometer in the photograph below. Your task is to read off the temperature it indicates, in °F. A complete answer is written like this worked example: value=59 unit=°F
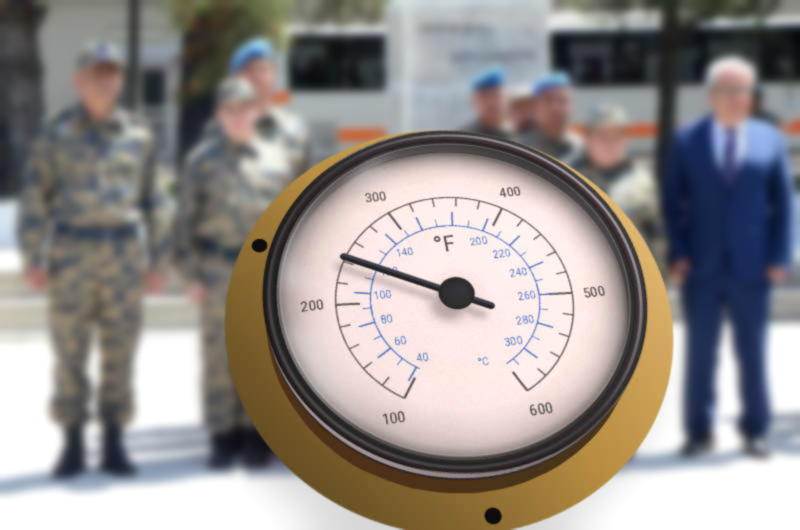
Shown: value=240 unit=°F
